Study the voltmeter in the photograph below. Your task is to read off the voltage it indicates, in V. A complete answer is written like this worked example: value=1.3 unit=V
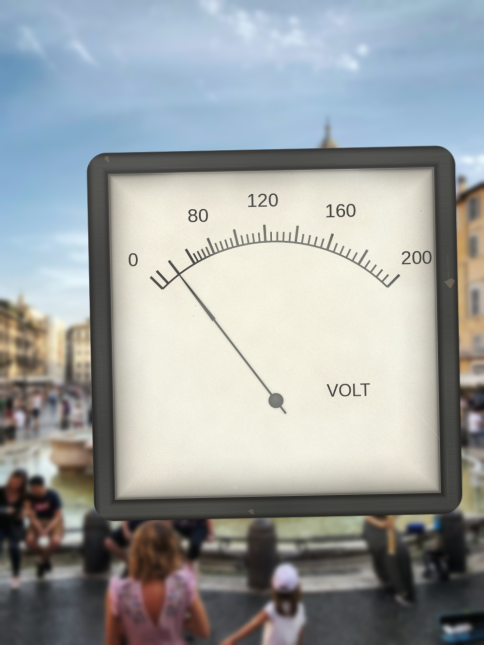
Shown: value=40 unit=V
